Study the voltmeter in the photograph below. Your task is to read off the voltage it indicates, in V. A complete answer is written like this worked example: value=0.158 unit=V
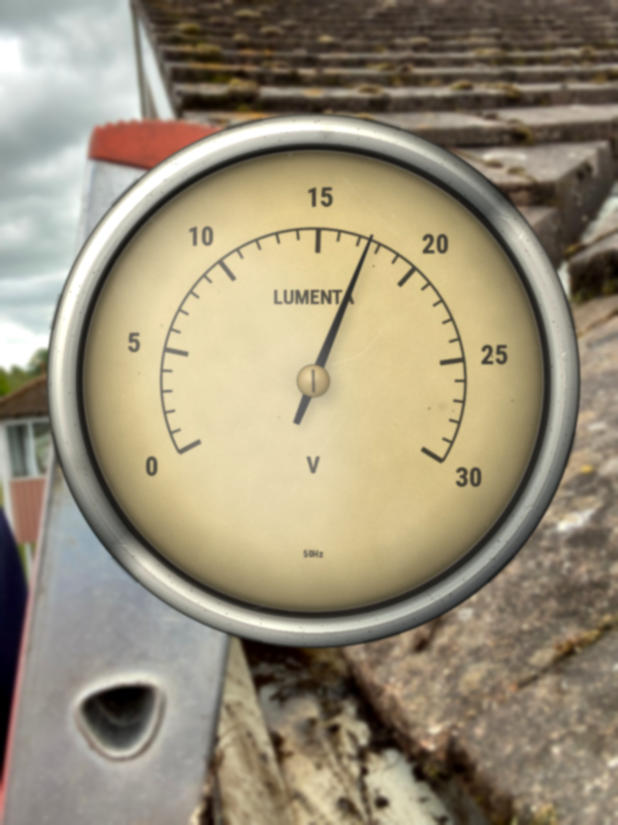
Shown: value=17.5 unit=V
